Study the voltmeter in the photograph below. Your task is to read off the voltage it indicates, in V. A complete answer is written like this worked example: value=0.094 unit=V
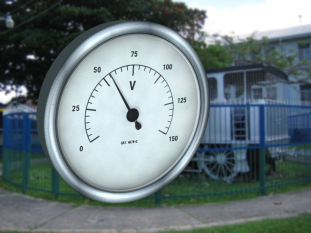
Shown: value=55 unit=V
